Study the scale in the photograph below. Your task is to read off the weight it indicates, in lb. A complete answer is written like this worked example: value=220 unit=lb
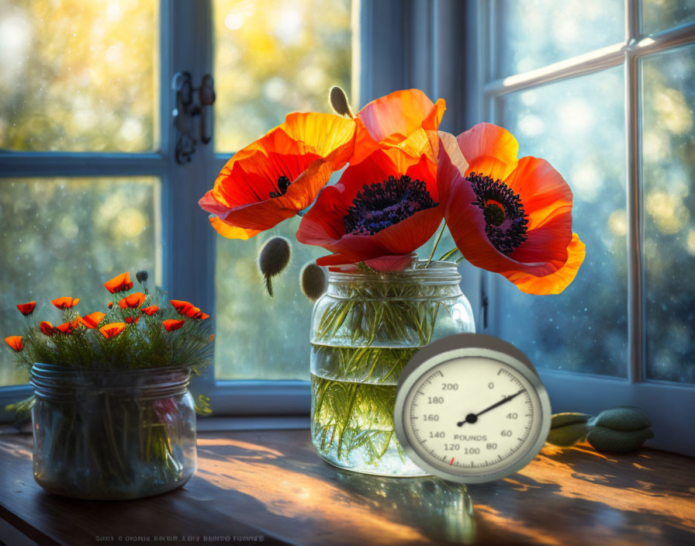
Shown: value=20 unit=lb
